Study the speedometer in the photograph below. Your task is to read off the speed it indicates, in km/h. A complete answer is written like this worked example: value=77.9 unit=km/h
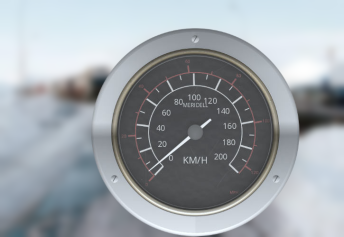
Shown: value=5 unit=km/h
